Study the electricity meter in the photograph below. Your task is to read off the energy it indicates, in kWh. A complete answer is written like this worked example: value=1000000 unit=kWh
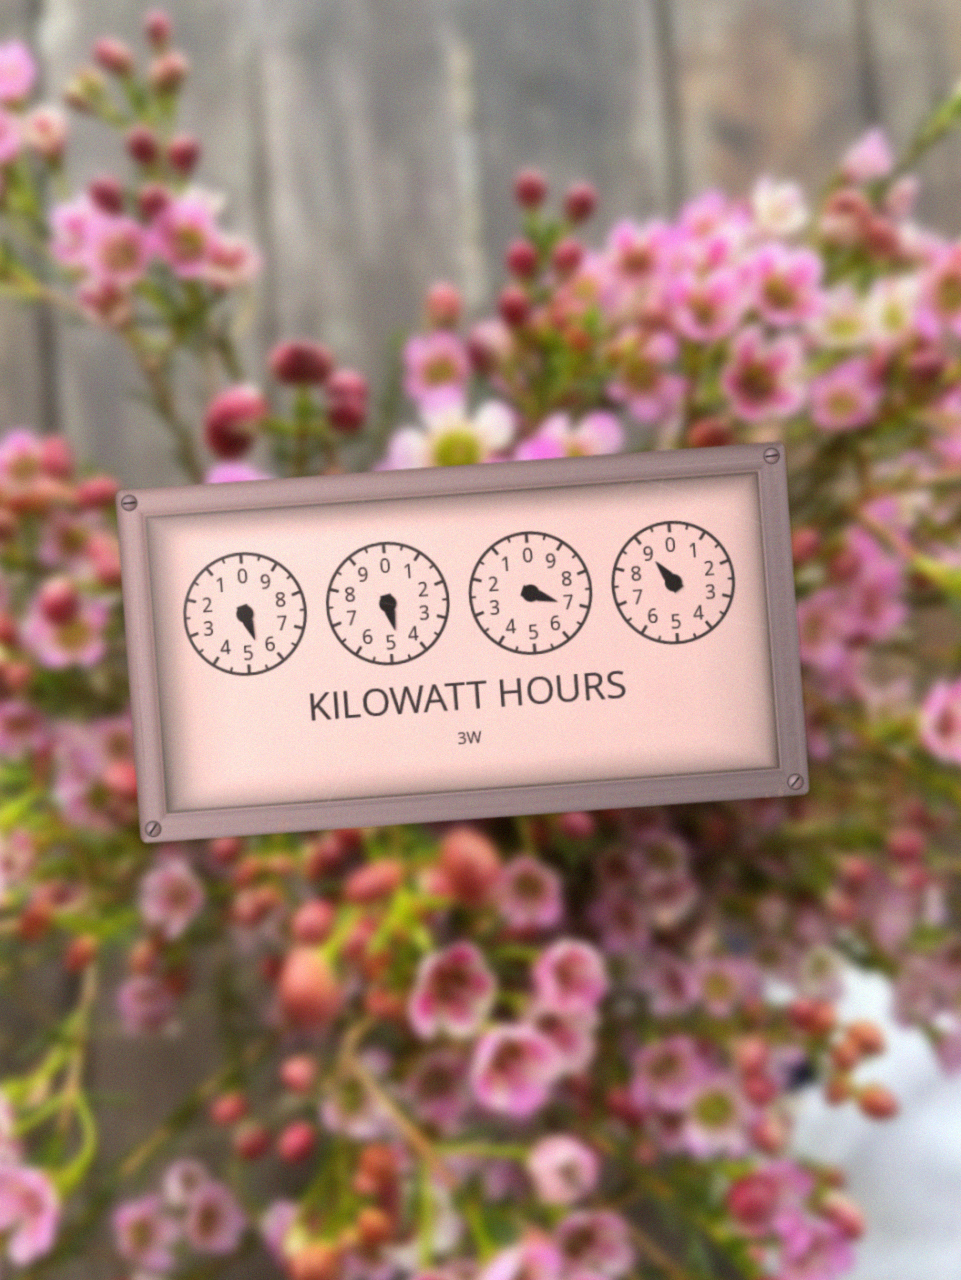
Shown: value=5469 unit=kWh
